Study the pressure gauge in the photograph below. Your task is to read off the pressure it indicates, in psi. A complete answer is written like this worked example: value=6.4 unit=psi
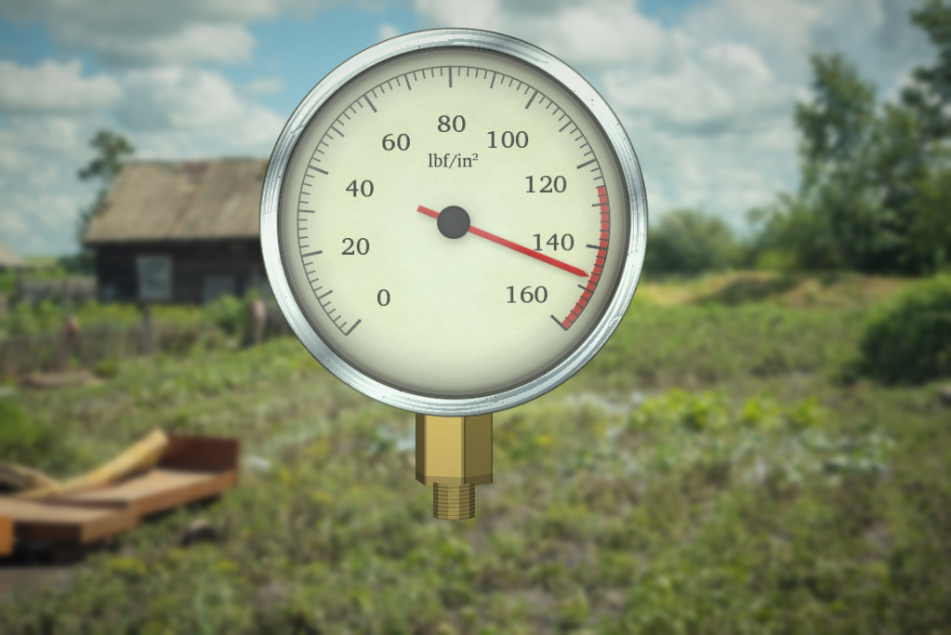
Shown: value=147 unit=psi
